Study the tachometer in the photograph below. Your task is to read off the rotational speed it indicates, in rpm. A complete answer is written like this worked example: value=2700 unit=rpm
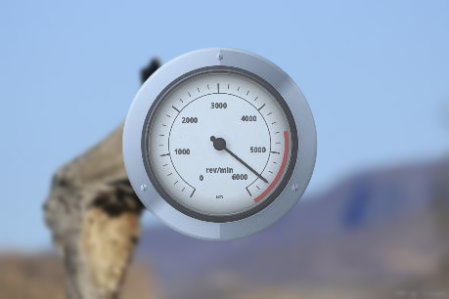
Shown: value=5600 unit=rpm
